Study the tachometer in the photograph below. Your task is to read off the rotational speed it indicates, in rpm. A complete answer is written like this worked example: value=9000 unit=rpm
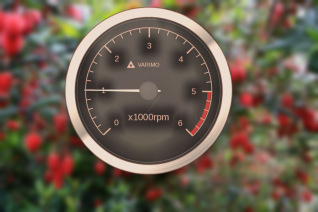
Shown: value=1000 unit=rpm
